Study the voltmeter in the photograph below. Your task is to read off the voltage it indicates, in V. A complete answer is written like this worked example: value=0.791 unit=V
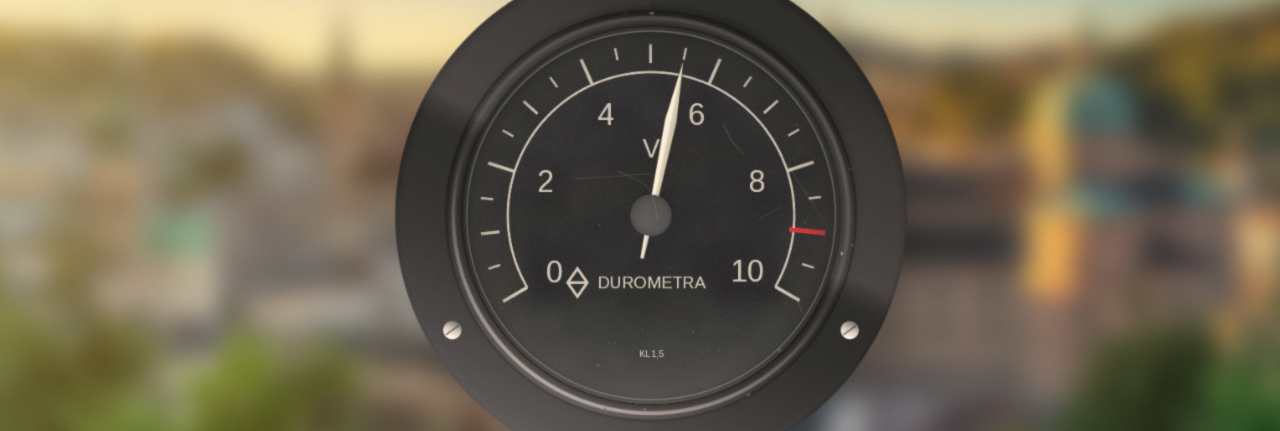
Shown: value=5.5 unit=V
